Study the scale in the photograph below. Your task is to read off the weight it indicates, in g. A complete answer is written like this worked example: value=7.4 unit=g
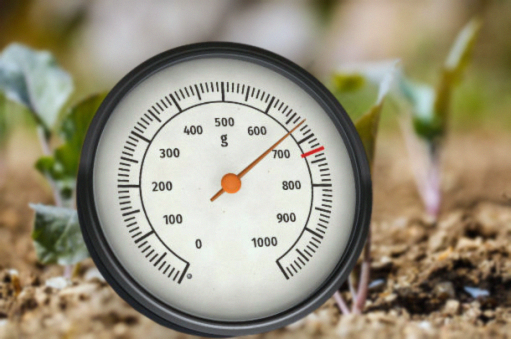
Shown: value=670 unit=g
